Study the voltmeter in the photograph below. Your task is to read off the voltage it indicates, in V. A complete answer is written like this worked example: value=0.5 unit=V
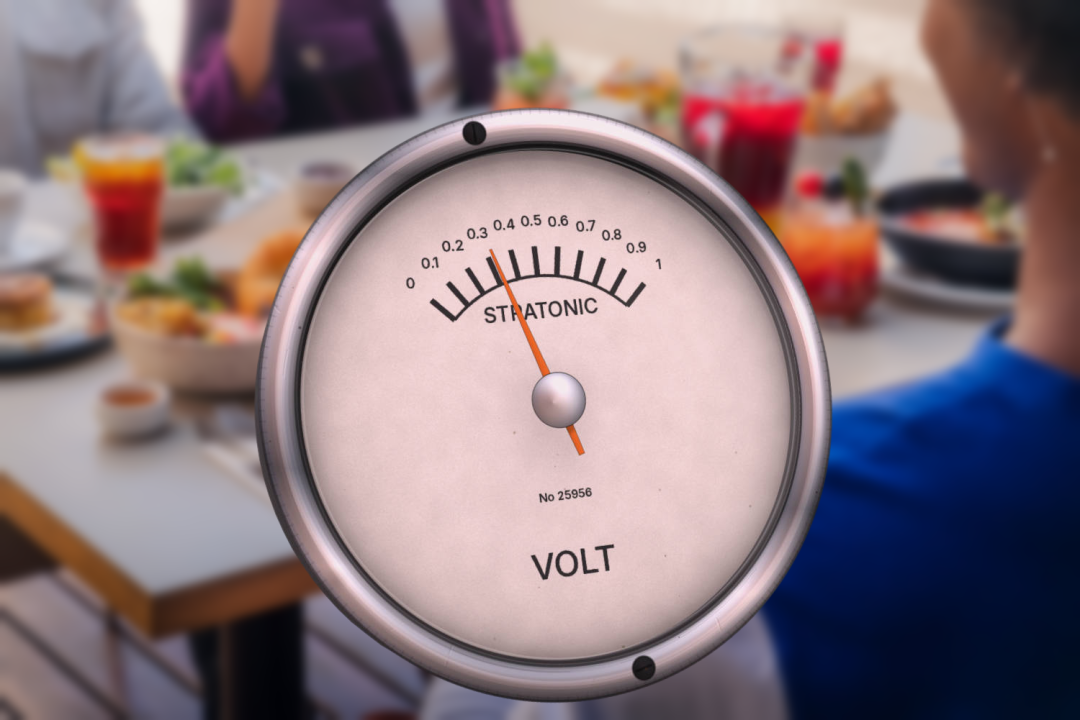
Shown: value=0.3 unit=V
